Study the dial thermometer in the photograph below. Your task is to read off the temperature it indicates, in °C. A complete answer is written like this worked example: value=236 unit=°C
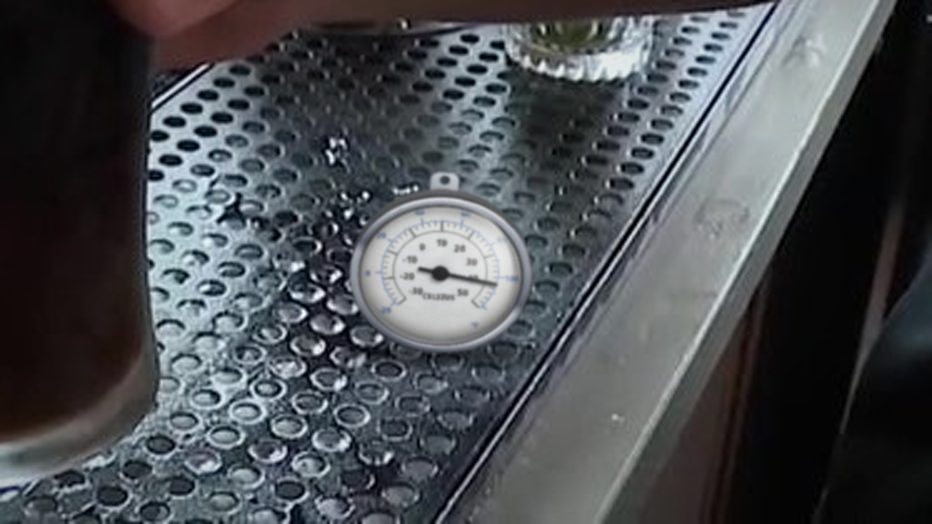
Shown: value=40 unit=°C
